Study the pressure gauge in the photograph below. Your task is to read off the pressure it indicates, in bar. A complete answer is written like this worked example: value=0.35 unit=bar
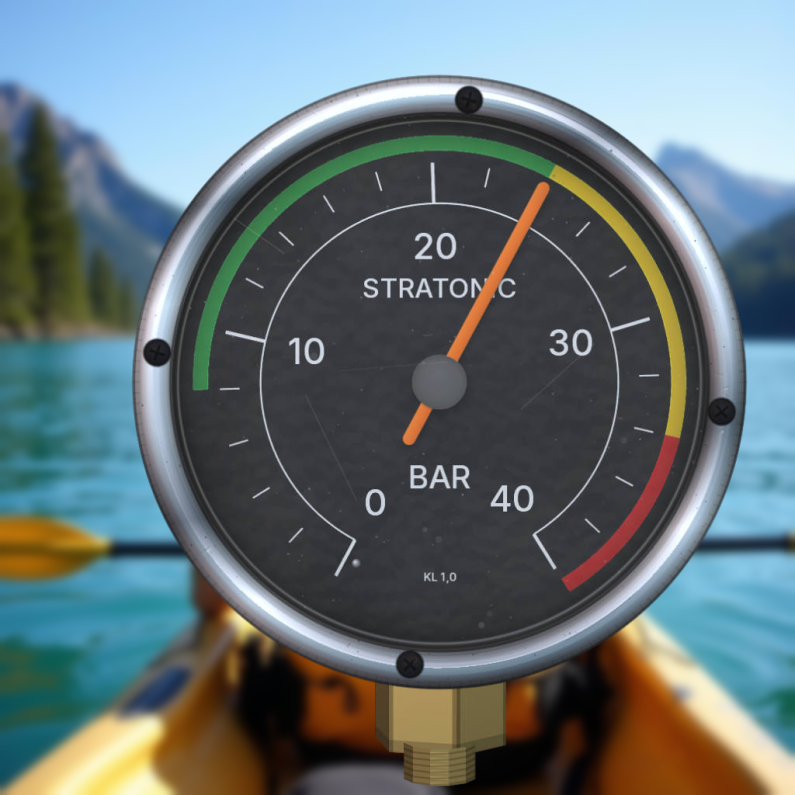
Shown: value=24 unit=bar
